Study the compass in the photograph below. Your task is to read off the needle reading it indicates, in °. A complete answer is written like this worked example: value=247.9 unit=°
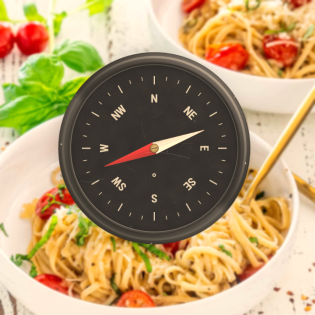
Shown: value=250 unit=°
